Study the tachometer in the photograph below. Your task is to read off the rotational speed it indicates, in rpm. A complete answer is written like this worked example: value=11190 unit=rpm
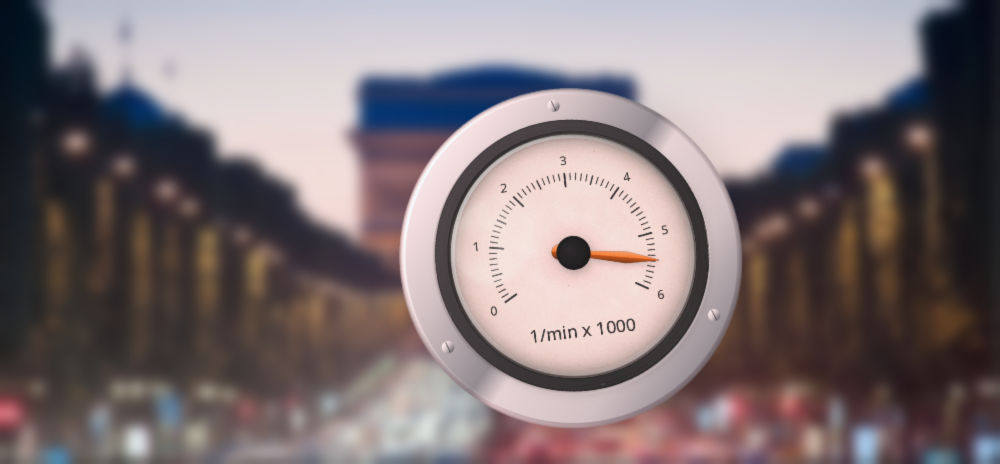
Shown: value=5500 unit=rpm
